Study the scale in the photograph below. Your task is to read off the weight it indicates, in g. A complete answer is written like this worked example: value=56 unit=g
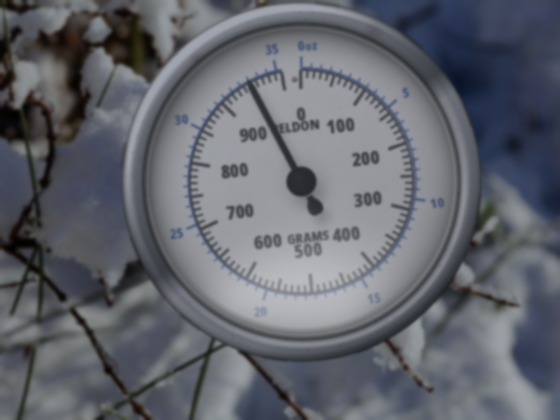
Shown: value=950 unit=g
